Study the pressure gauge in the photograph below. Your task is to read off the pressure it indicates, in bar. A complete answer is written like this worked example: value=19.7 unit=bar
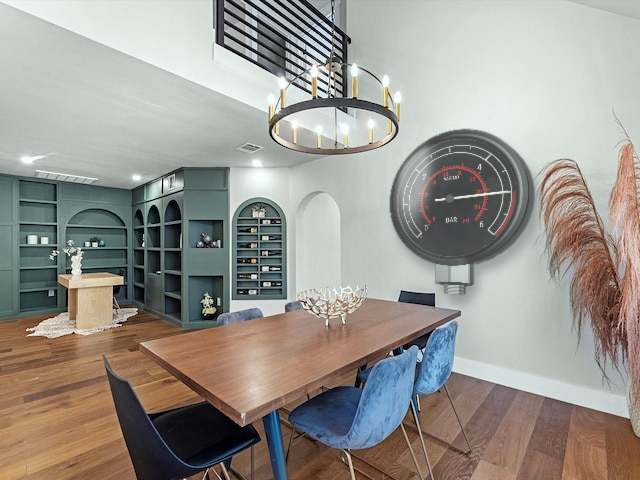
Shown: value=5 unit=bar
